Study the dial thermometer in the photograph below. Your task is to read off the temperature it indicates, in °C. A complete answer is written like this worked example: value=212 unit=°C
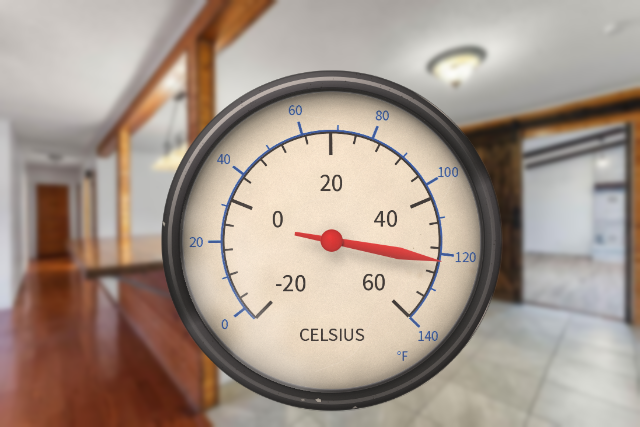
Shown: value=50 unit=°C
